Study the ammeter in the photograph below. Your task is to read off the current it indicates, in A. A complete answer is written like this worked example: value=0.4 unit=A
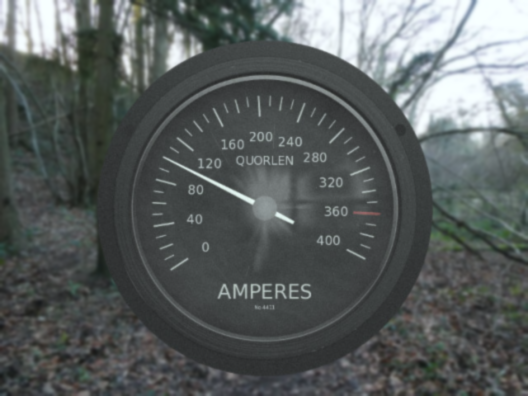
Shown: value=100 unit=A
